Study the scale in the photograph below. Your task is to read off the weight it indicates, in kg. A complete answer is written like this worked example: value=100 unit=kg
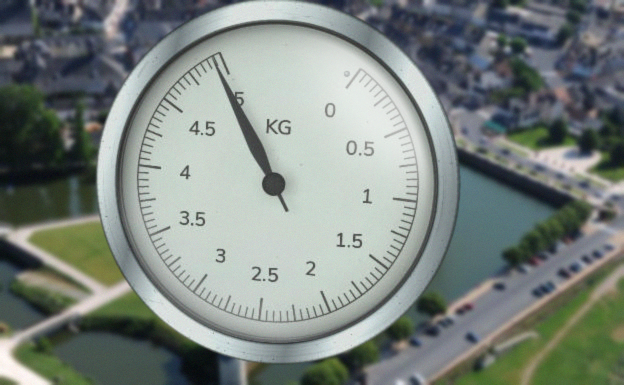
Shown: value=4.95 unit=kg
